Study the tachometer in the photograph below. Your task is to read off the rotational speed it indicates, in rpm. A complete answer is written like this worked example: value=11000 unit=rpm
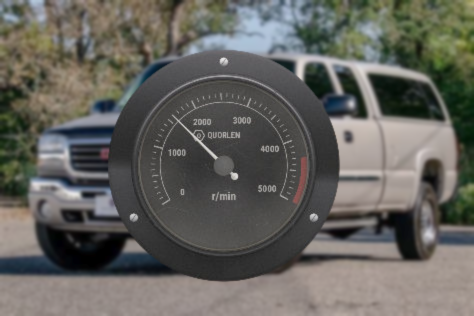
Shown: value=1600 unit=rpm
